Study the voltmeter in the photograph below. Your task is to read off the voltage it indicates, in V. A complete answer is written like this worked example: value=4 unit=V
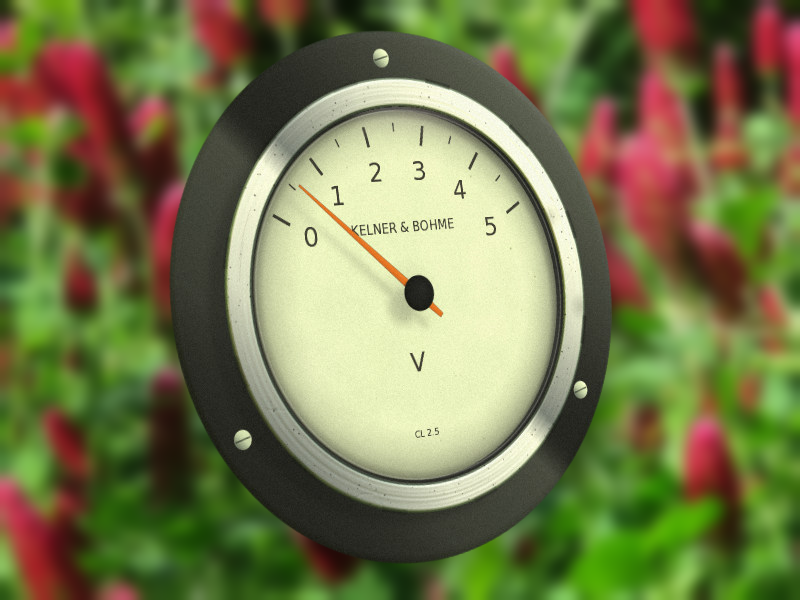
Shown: value=0.5 unit=V
